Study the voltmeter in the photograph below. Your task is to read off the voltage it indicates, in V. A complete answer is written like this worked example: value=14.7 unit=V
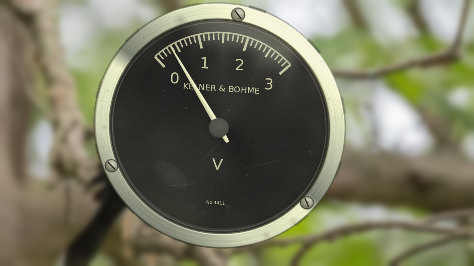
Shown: value=0.4 unit=V
